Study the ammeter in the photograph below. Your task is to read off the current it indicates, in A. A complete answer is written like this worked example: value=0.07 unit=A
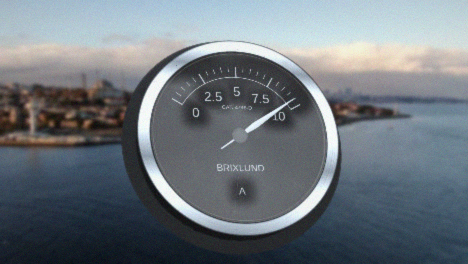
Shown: value=9.5 unit=A
